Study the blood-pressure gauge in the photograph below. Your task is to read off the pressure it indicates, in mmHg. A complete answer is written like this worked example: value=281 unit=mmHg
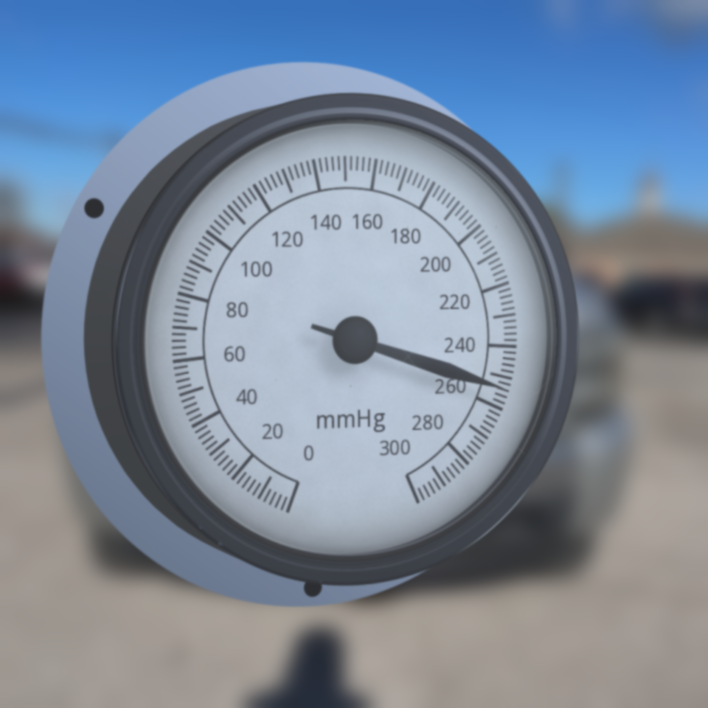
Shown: value=254 unit=mmHg
